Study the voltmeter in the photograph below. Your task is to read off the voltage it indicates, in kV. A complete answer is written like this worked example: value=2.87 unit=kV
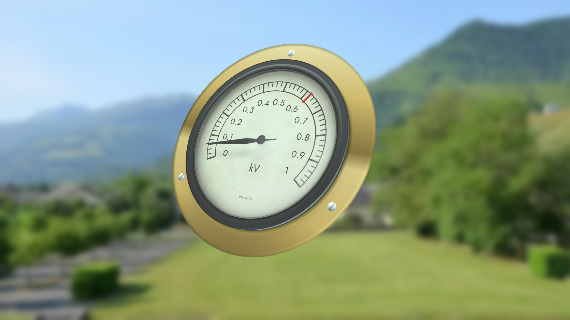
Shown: value=0.06 unit=kV
